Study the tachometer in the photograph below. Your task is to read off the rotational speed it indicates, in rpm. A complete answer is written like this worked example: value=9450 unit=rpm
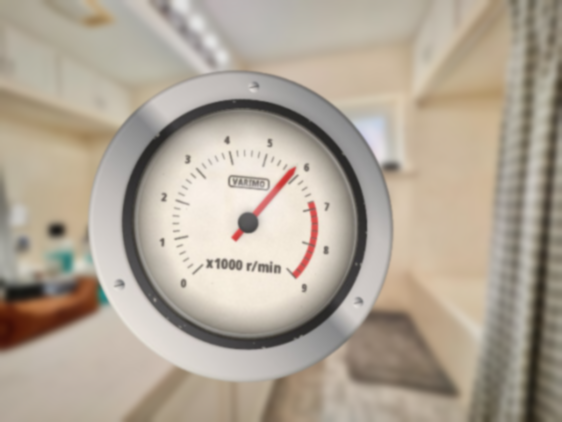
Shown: value=5800 unit=rpm
